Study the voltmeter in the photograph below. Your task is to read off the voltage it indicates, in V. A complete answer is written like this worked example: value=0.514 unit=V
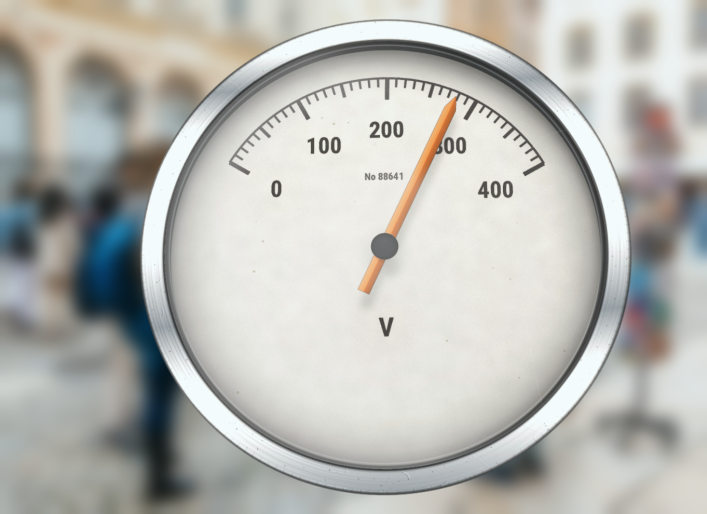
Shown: value=280 unit=V
